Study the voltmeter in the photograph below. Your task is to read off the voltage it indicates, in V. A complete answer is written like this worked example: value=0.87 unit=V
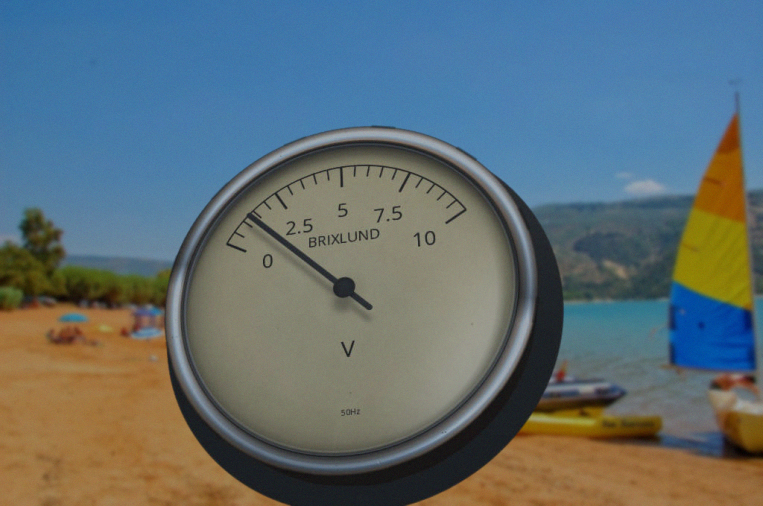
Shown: value=1.25 unit=V
